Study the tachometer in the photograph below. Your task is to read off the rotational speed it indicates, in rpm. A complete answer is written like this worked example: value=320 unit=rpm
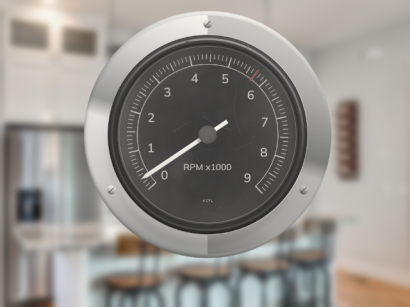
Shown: value=300 unit=rpm
